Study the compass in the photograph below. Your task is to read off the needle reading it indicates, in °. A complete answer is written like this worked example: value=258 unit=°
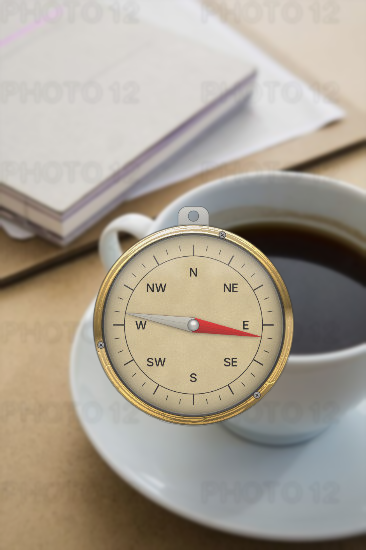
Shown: value=100 unit=°
